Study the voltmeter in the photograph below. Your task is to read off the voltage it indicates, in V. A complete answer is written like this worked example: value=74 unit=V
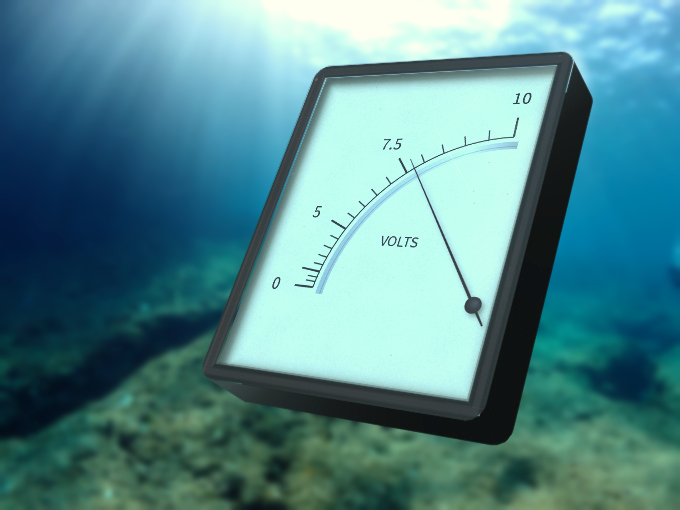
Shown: value=7.75 unit=V
